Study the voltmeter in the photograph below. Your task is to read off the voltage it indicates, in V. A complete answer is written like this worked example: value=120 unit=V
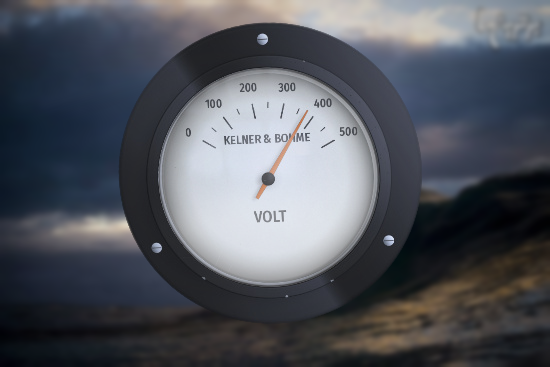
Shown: value=375 unit=V
